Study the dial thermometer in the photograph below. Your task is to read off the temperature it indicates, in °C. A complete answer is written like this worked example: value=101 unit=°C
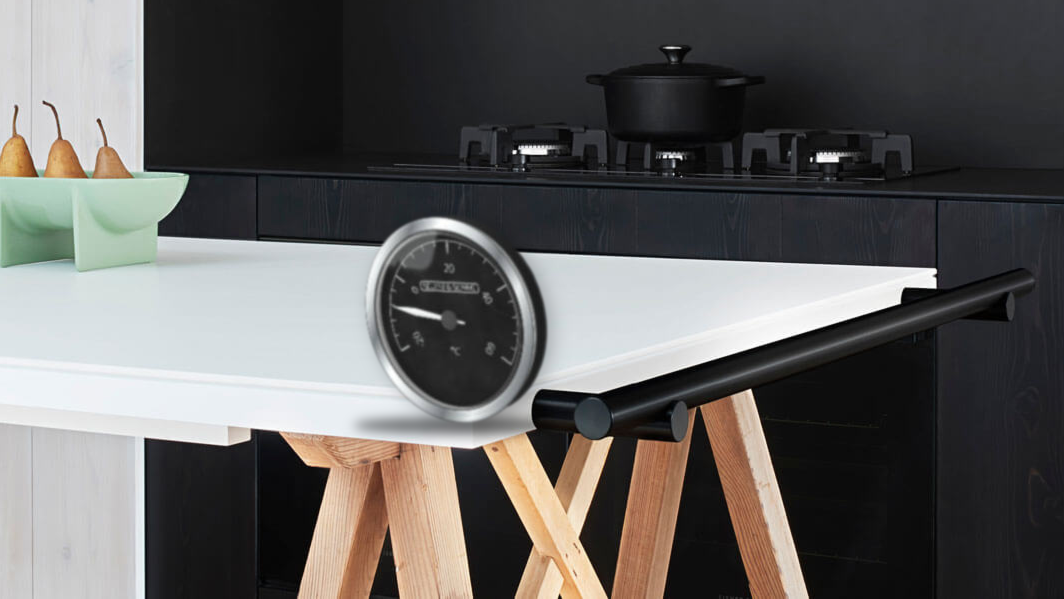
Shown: value=-8 unit=°C
